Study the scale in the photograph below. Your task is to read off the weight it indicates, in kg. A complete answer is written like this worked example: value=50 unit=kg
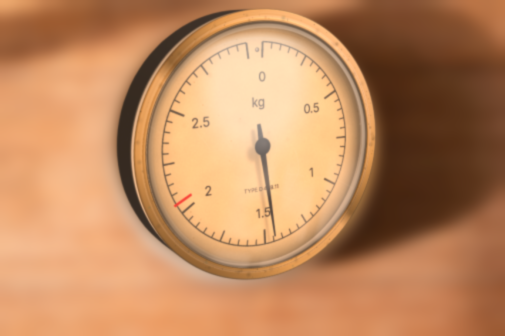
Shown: value=1.45 unit=kg
